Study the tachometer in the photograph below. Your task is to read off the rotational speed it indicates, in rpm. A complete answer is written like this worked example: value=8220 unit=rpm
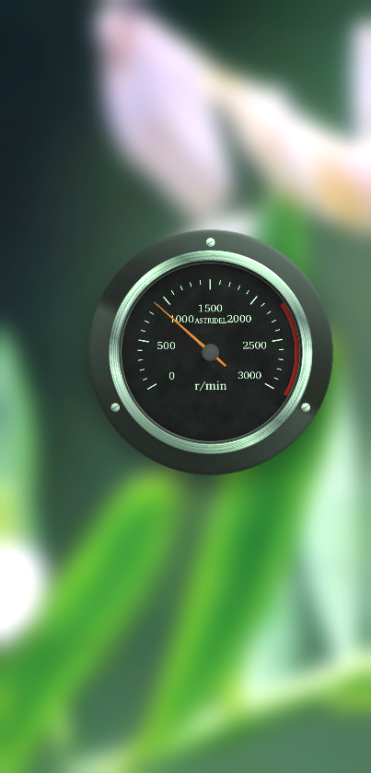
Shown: value=900 unit=rpm
